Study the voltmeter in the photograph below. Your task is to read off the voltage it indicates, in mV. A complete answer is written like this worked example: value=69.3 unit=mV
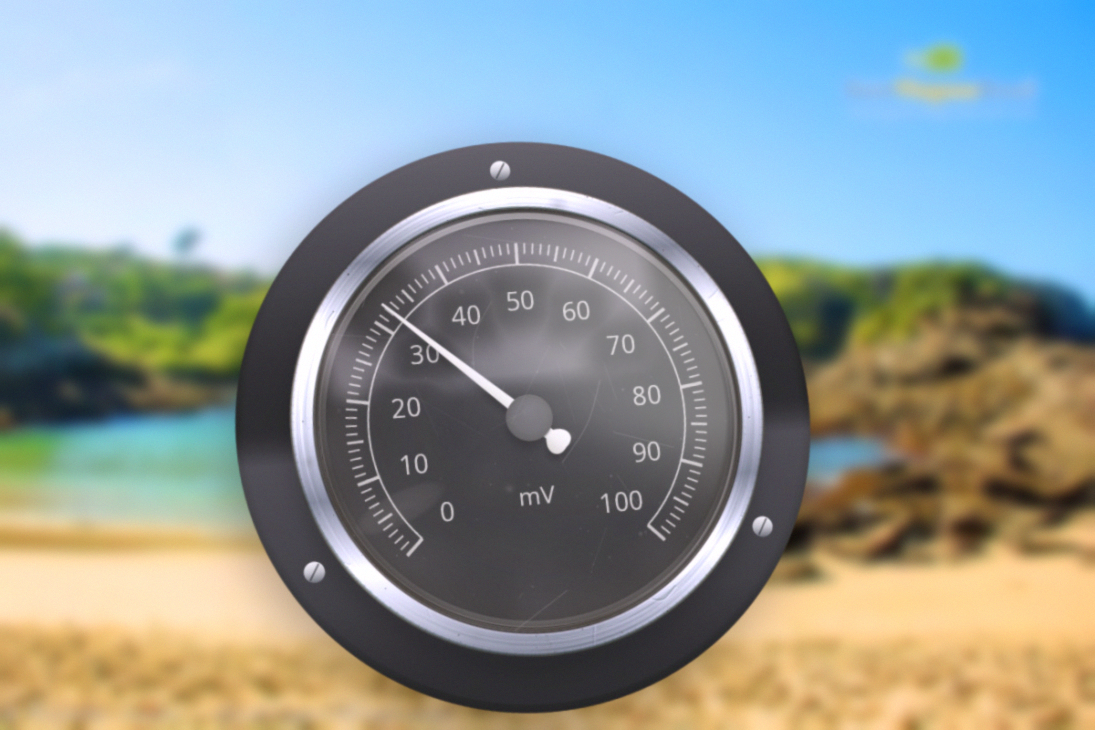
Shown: value=32 unit=mV
